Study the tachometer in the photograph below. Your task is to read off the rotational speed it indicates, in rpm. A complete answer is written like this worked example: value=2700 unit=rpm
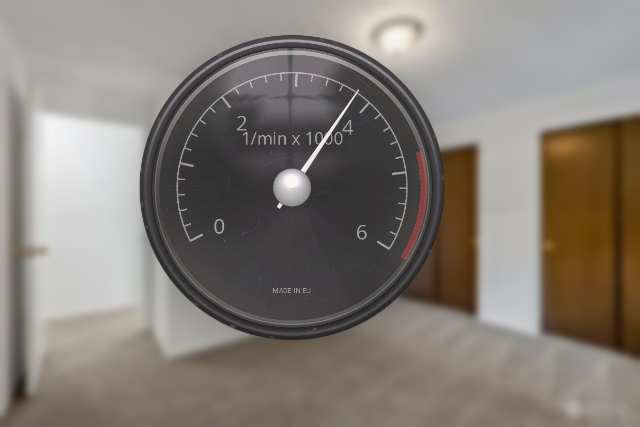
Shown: value=3800 unit=rpm
